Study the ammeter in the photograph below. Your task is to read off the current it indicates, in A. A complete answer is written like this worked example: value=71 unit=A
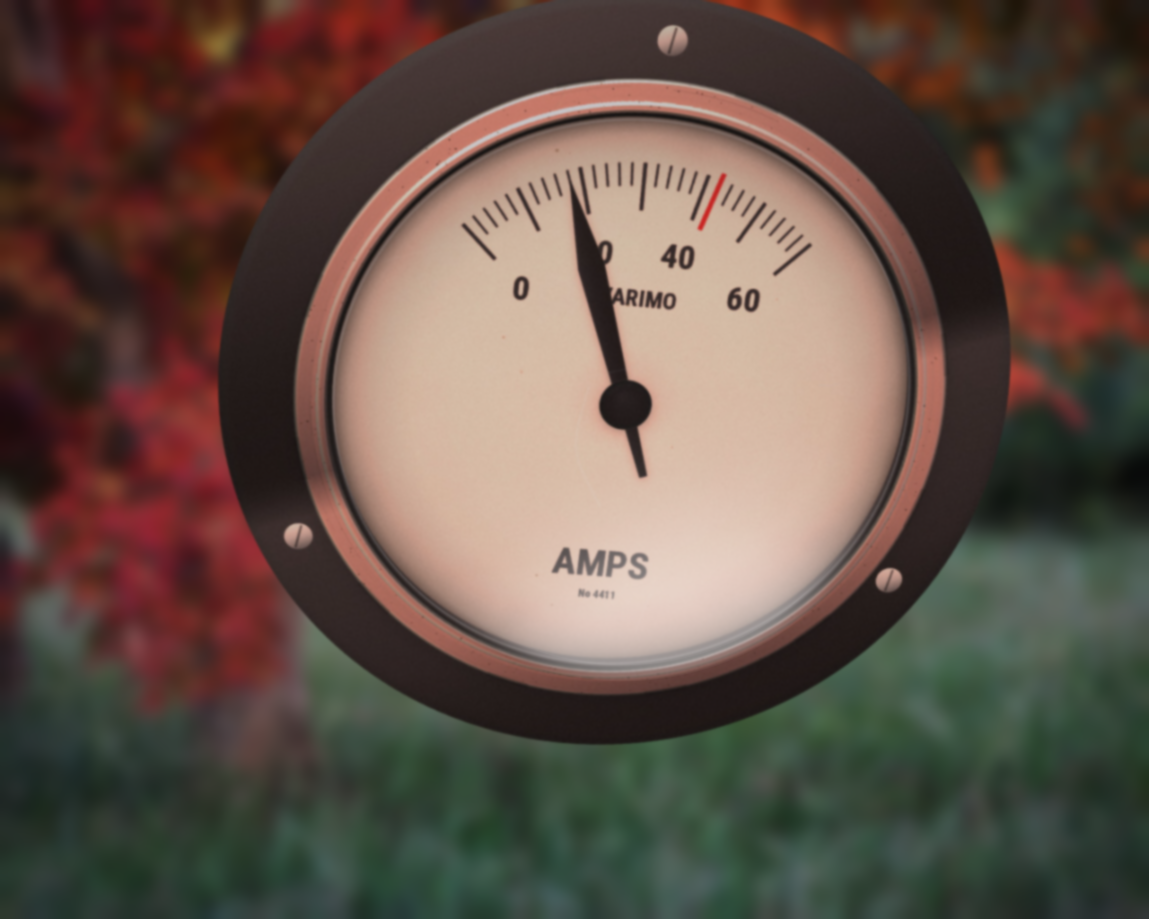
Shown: value=18 unit=A
